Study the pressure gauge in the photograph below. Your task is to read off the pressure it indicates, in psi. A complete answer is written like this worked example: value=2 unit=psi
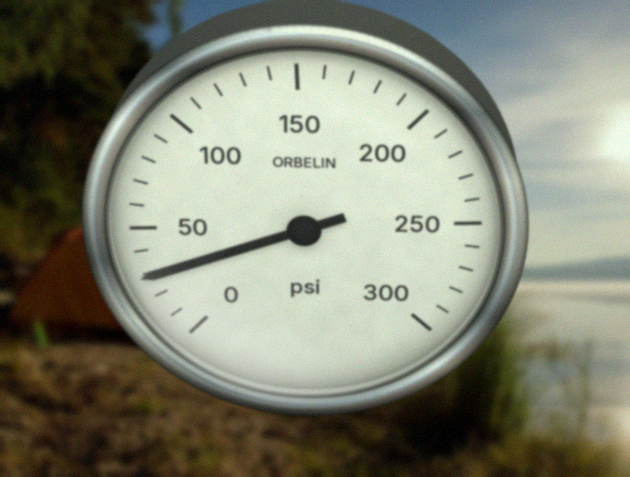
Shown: value=30 unit=psi
